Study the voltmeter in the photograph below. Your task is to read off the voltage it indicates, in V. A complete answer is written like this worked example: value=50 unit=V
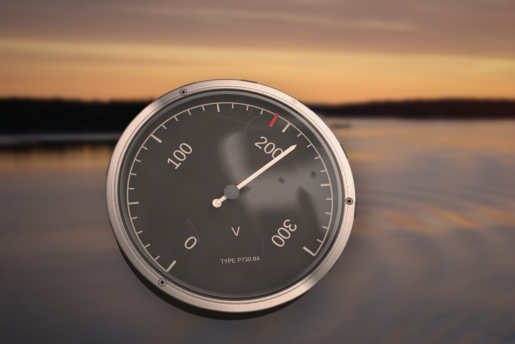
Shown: value=215 unit=V
